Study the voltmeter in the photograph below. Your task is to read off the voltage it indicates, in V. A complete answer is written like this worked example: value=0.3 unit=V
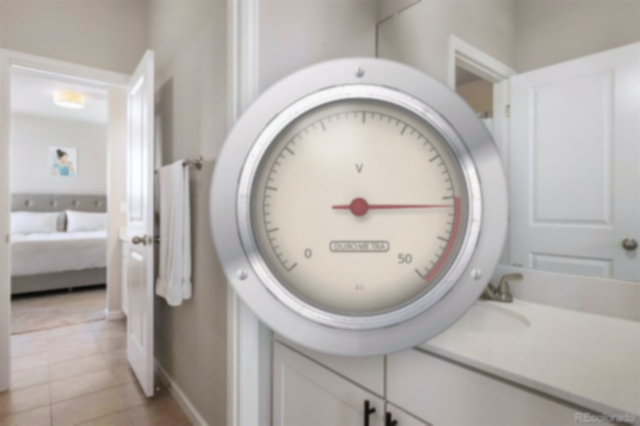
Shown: value=41 unit=V
